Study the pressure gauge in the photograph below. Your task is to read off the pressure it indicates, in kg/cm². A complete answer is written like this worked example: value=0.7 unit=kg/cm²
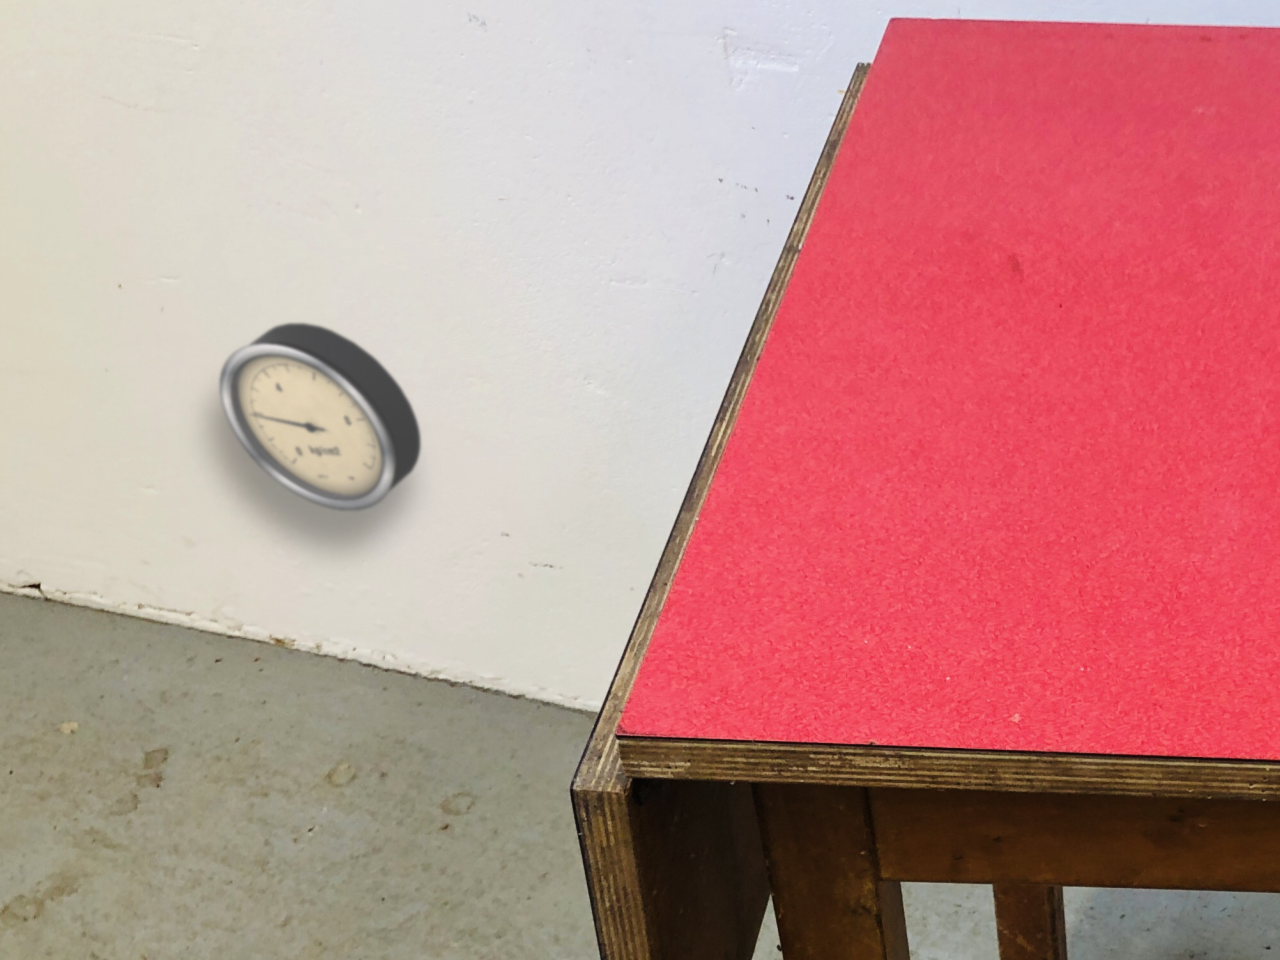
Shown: value=2 unit=kg/cm²
